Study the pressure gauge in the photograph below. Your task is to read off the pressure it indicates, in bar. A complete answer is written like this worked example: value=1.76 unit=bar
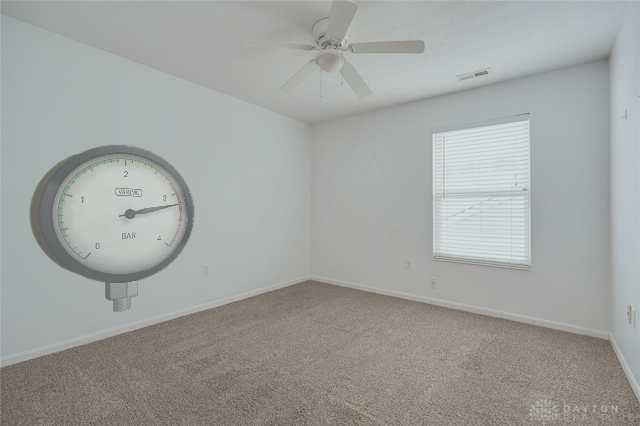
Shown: value=3.2 unit=bar
